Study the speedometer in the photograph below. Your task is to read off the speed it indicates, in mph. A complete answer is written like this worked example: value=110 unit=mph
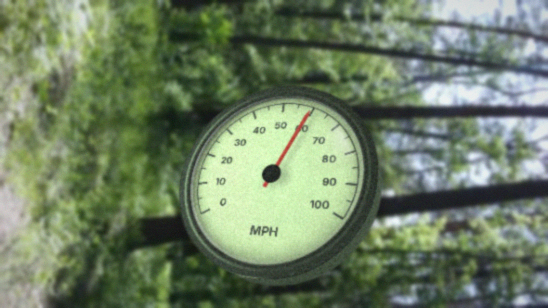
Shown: value=60 unit=mph
